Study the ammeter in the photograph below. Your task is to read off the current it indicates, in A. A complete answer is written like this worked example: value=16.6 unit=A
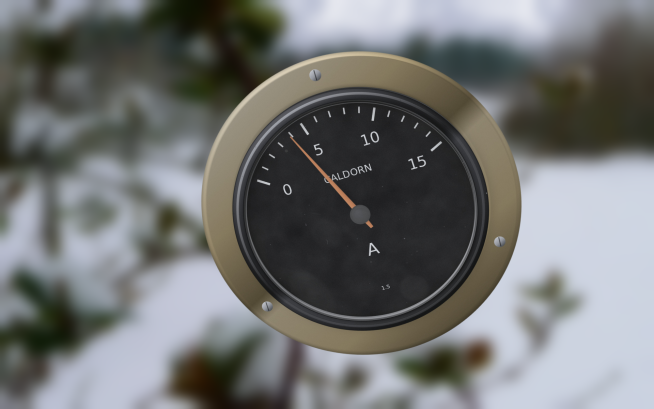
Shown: value=4 unit=A
